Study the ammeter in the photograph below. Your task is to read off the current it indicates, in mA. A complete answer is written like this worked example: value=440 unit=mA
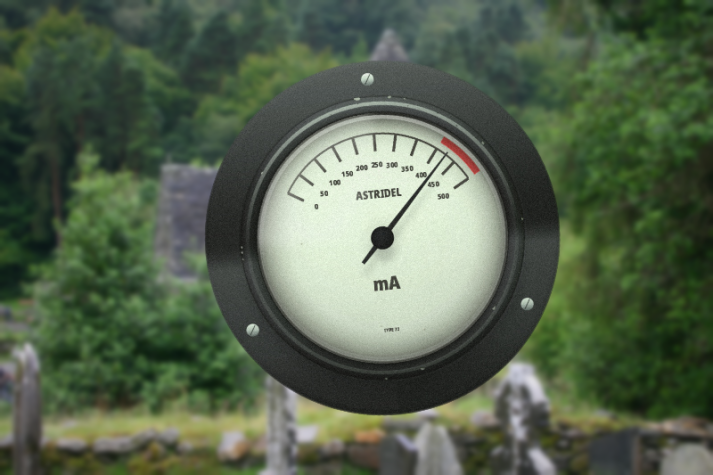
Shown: value=425 unit=mA
